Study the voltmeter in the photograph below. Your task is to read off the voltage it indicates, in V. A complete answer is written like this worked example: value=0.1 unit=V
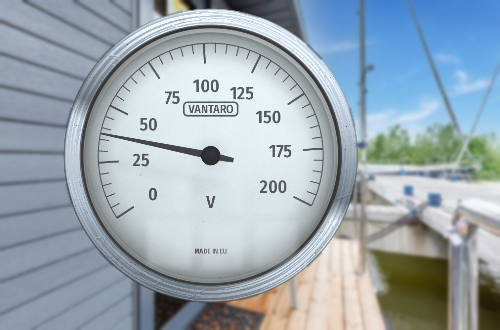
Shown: value=37.5 unit=V
